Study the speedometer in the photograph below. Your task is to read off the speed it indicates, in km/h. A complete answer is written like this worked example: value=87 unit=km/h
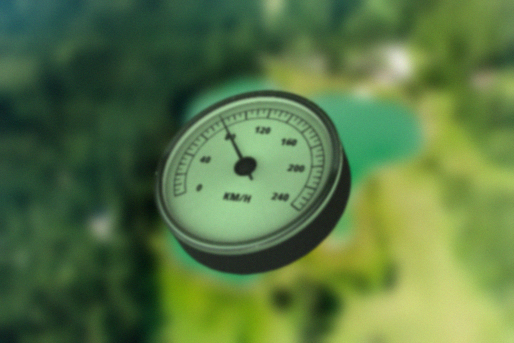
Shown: value=80 unit=km/h
